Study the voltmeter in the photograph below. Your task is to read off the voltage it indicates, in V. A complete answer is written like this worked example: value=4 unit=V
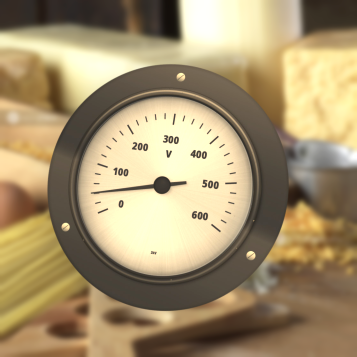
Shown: value=40 unit=V
